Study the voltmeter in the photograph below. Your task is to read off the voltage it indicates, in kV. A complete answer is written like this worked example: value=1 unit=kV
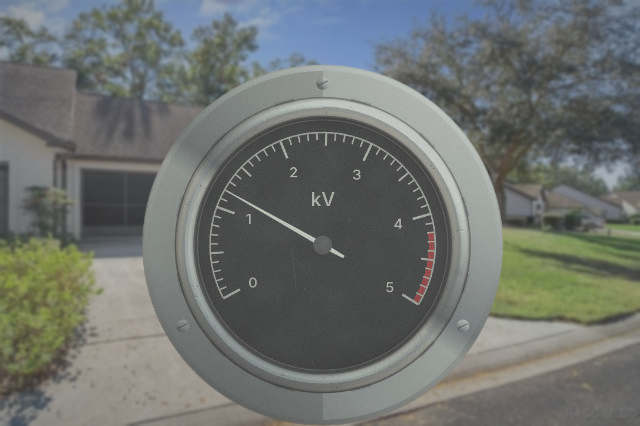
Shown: value=1.2 unit=kV
